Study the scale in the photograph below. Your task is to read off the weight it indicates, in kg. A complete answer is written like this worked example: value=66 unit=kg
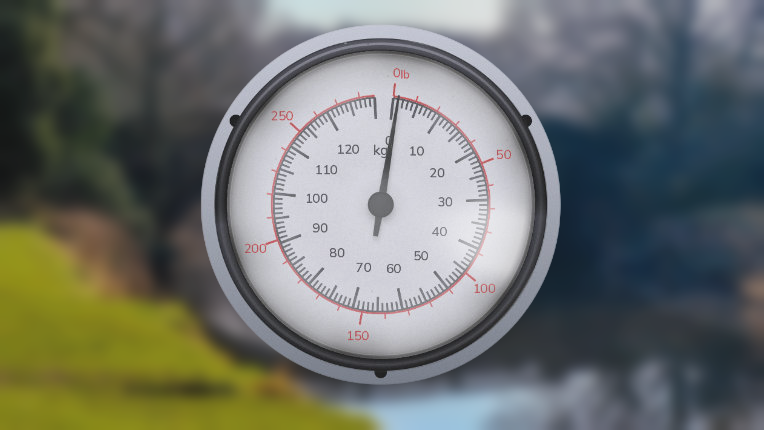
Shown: value=1 unit=kg
